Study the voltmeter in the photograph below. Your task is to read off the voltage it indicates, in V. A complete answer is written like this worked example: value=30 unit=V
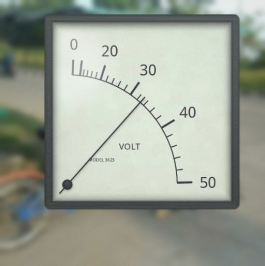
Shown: value=33 unit=V
